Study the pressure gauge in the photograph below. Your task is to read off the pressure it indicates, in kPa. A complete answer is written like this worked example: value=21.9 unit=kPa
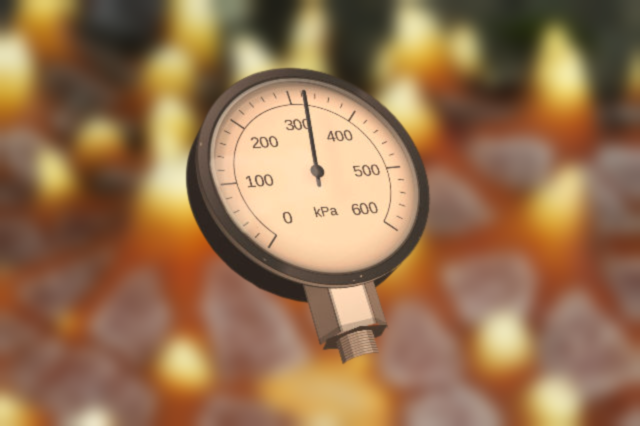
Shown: value=320 unit=kPa
